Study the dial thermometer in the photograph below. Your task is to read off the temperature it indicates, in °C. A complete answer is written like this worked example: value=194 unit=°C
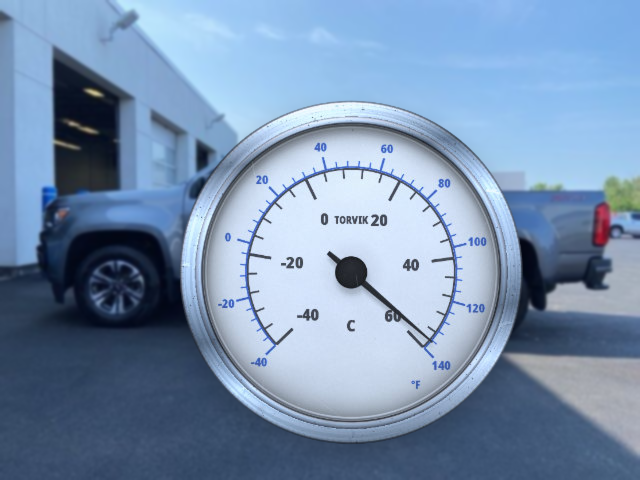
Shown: value=58 unit=°C
